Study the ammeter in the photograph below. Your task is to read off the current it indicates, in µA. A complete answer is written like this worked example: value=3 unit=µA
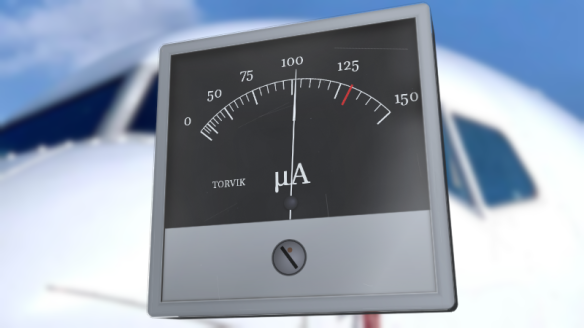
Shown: value=102.5 unit=µA
